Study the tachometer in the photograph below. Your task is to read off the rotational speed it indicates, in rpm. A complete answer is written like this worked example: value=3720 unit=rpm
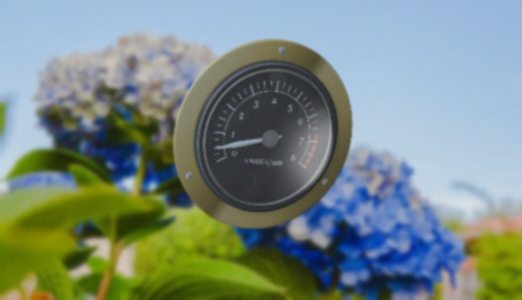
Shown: value=500 unit=rpm
